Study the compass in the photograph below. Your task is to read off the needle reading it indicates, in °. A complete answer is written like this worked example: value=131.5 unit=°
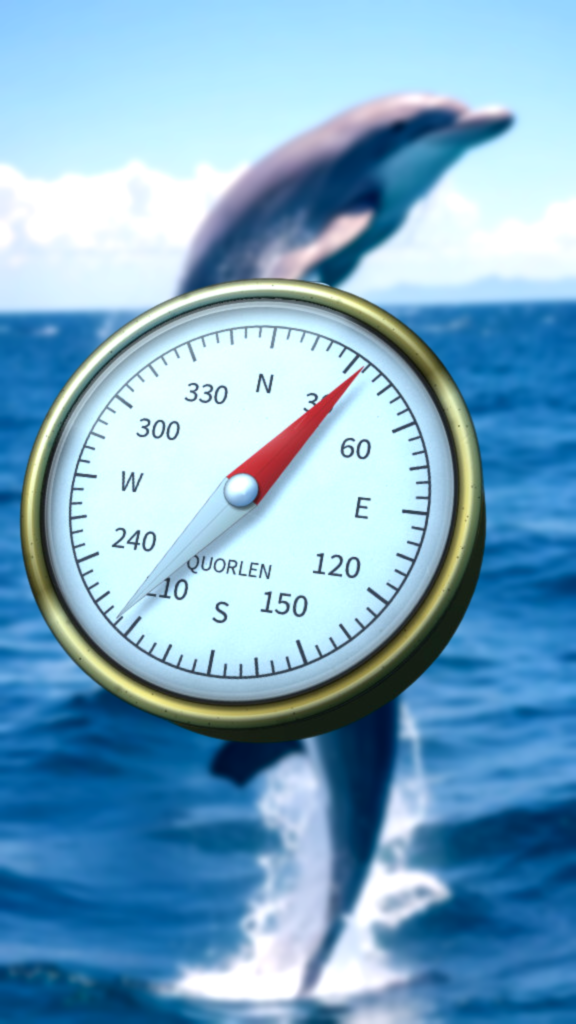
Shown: value=35 unit=°
